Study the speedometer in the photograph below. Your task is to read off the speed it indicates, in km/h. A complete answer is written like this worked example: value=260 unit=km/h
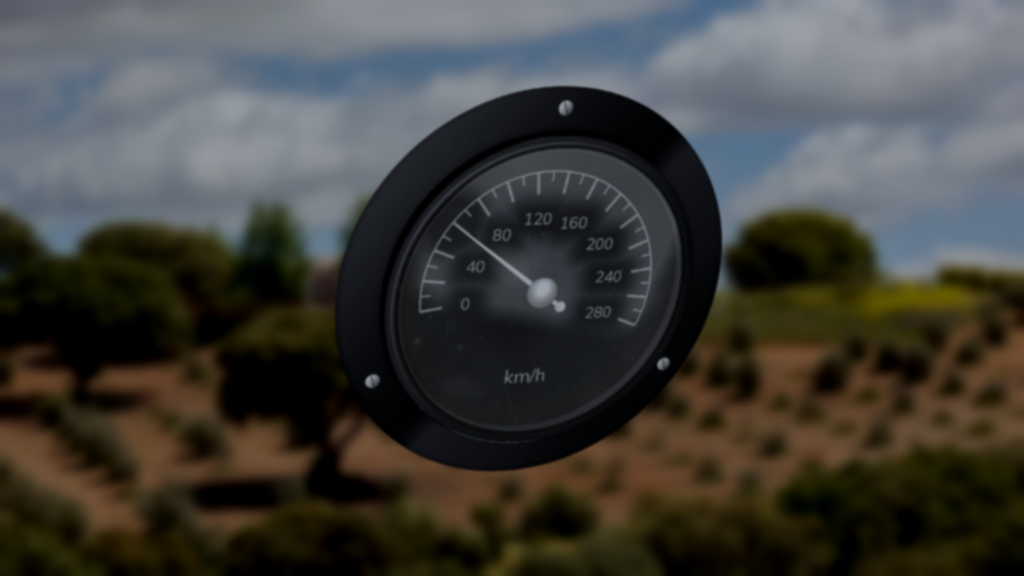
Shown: value=60 unit=km/h
